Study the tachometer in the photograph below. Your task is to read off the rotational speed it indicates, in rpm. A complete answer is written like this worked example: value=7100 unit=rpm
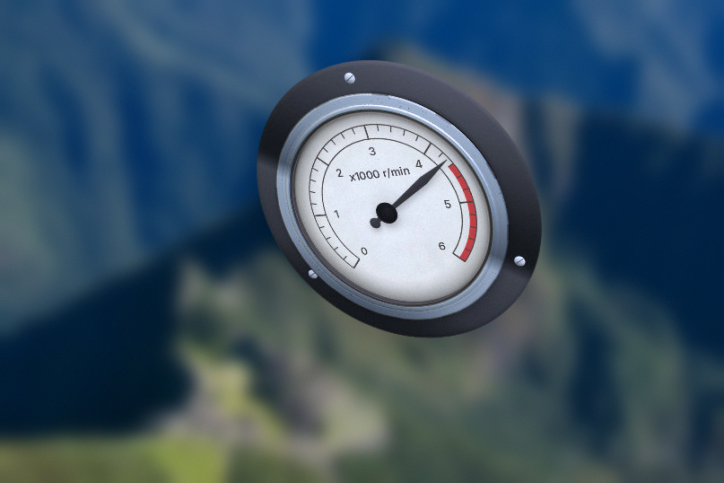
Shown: value=4300 unit=rpm
